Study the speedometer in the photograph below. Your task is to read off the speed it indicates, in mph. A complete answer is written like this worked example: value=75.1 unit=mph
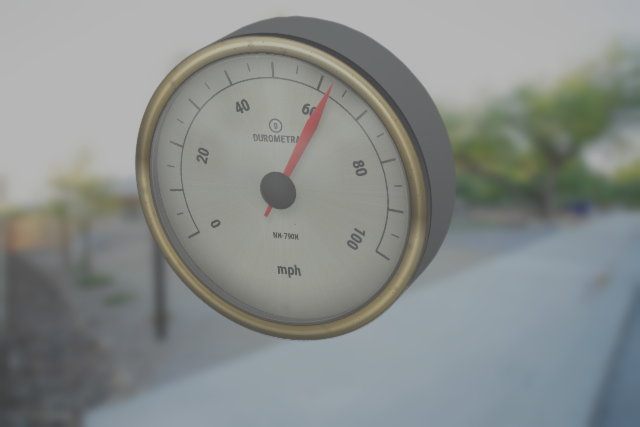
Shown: value=62.5 unit=mph
